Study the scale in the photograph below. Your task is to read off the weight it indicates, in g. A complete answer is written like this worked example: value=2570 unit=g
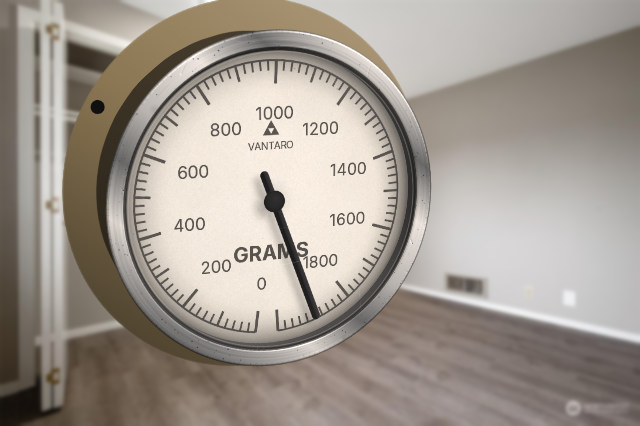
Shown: value=1900 unit=g
